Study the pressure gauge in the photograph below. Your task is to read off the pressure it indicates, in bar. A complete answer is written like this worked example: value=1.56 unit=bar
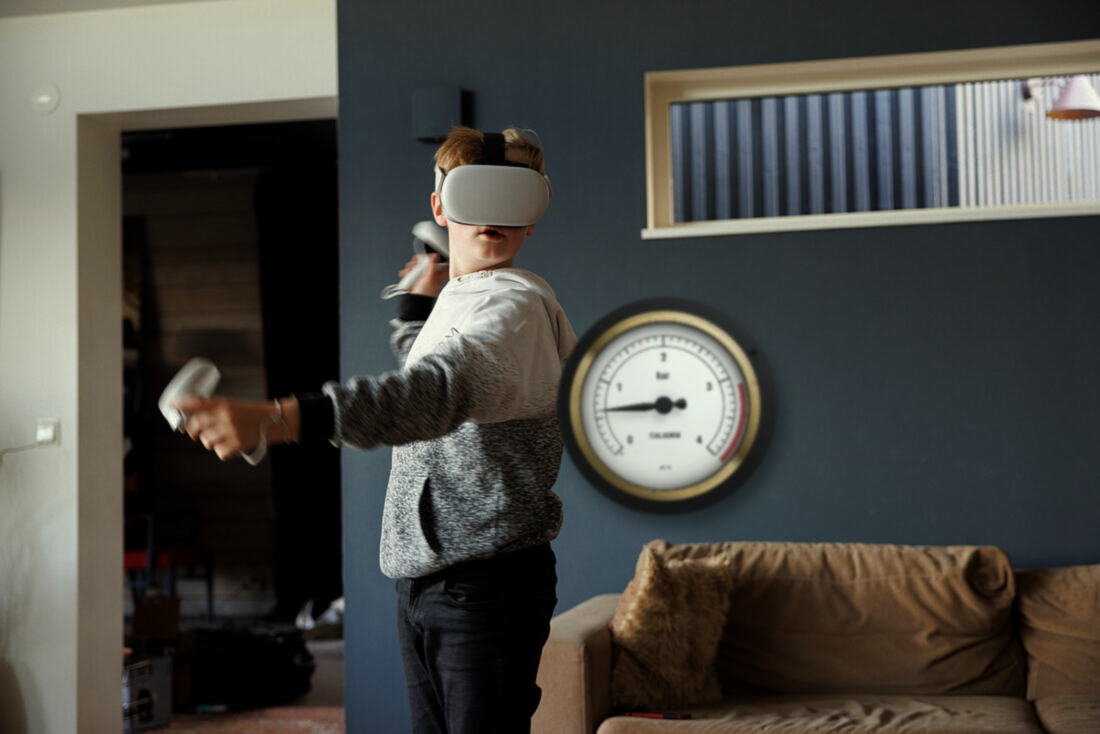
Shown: value=0.6 unit=bar
